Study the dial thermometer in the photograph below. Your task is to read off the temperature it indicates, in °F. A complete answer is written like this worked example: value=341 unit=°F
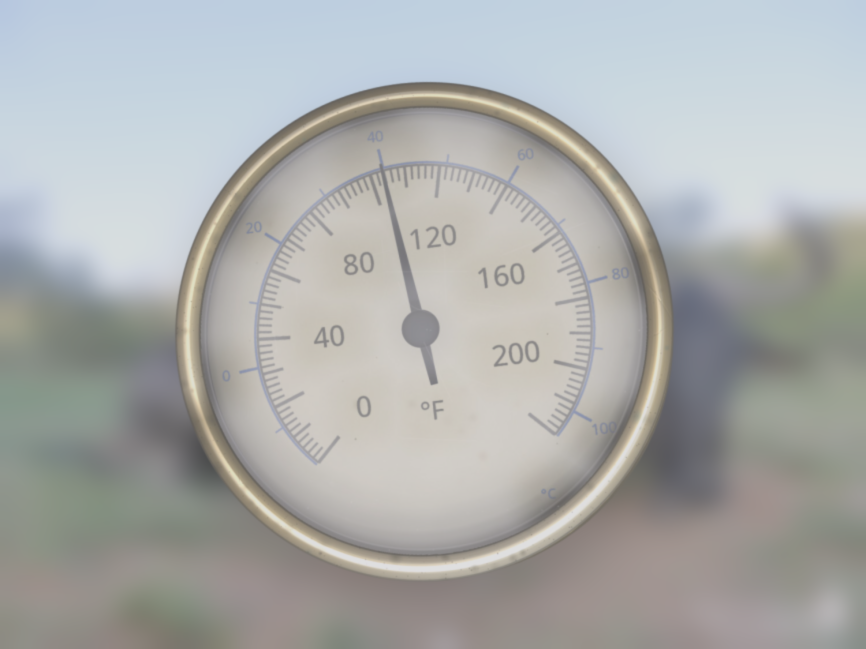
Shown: value=104 unit=°F
